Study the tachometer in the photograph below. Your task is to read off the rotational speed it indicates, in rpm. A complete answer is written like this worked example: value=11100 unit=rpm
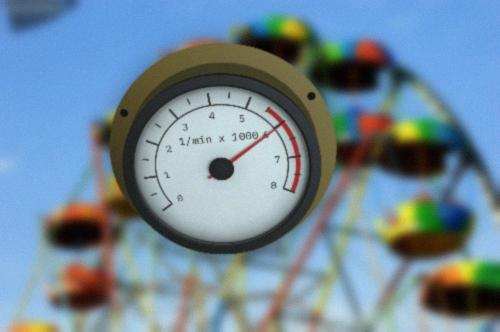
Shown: value=6000 unit=rpm
